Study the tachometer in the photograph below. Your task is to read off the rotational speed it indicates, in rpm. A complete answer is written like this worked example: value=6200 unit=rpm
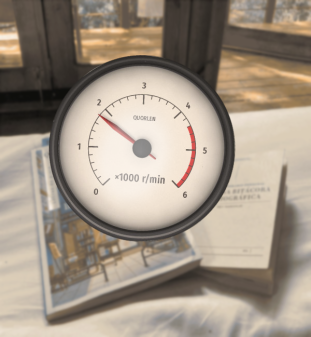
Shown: value=1800 unit=rpm
